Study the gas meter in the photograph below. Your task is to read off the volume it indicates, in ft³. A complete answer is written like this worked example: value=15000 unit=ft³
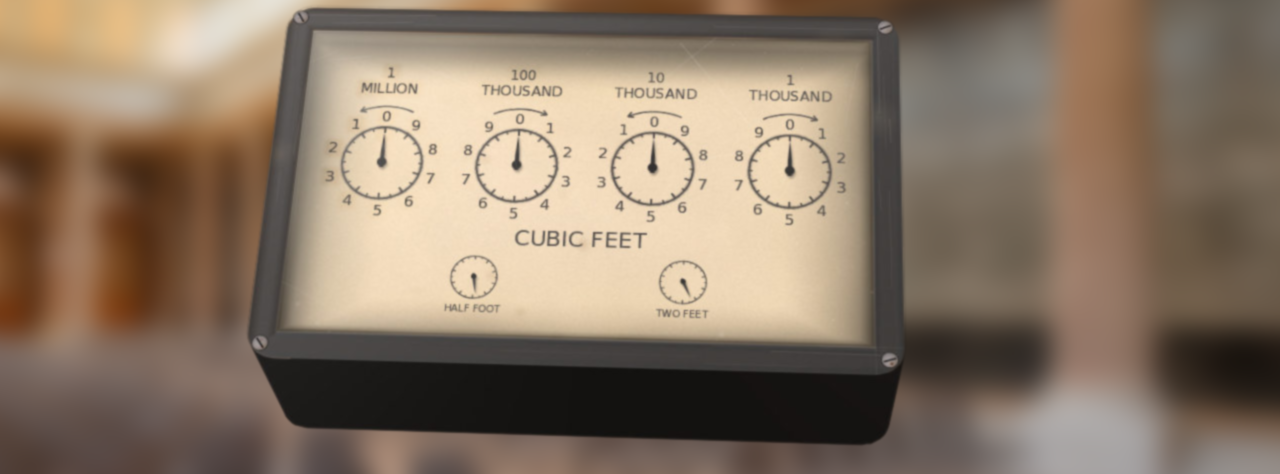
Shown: value=0 unit=ft³
